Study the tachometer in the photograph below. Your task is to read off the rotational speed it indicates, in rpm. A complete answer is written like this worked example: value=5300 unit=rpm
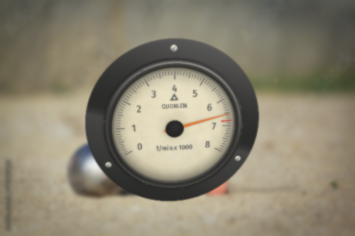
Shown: value=6500 unit=rpm
